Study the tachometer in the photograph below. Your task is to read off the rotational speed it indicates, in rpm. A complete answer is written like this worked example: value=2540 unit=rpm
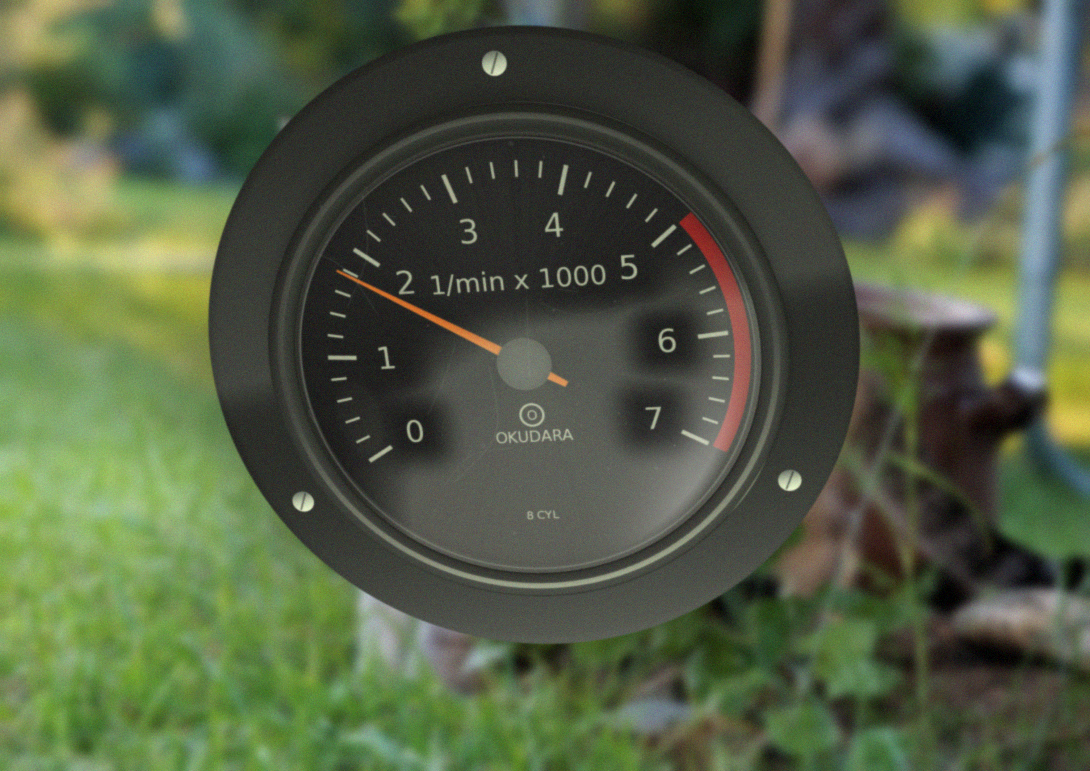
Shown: value=1800 unit=rpm
